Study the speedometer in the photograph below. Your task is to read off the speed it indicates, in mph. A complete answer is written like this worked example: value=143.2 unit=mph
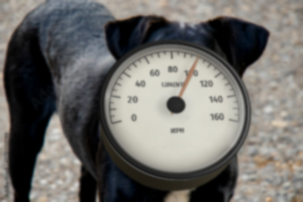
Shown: value=100 unit=mph
